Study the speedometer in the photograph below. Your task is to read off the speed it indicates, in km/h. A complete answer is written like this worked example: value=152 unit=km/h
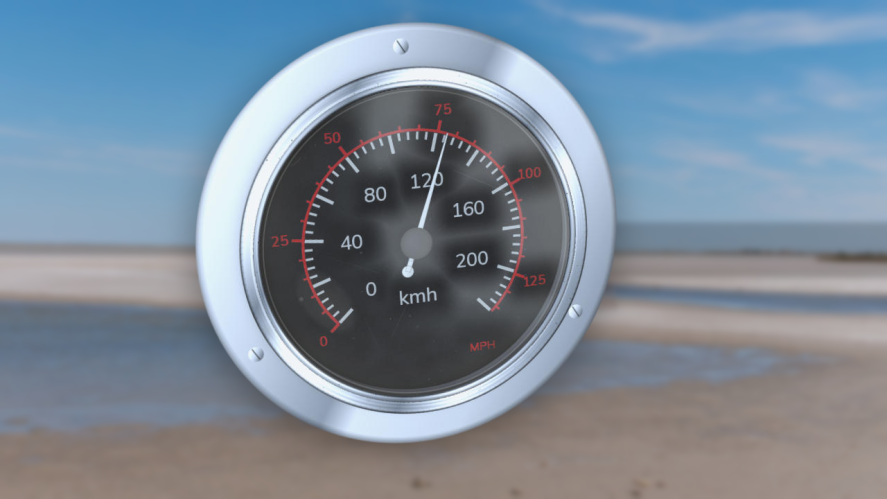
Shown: value=124 unit=km/h
